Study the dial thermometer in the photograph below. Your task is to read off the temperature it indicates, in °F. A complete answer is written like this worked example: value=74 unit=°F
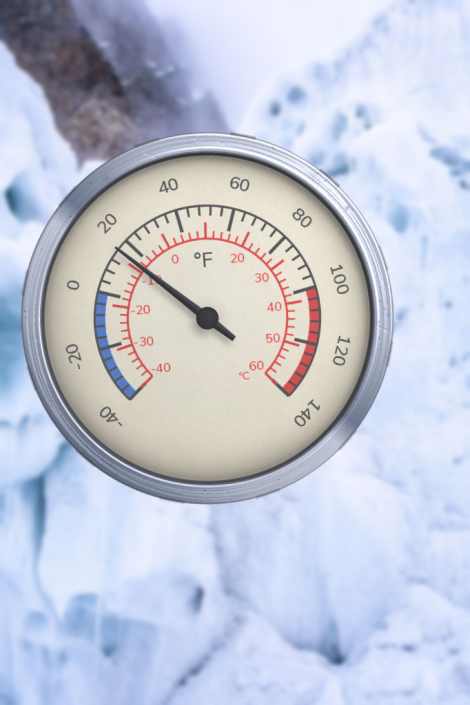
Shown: value=16 unit=°F
